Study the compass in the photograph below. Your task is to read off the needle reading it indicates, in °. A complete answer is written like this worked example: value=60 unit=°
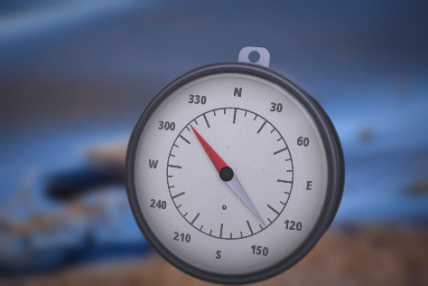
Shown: value=315 unit=°
